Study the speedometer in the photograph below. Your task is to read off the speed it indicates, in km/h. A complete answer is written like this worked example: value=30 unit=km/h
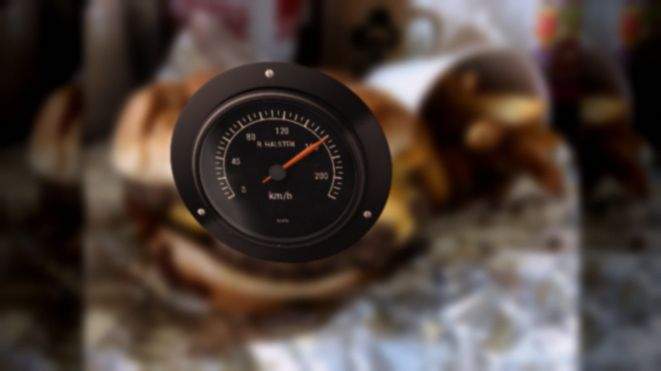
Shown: value=160 unit=km/h
